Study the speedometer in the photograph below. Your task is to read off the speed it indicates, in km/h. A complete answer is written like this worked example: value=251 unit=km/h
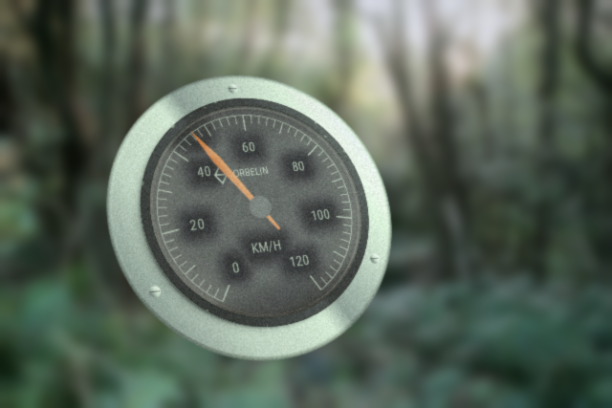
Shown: value=46 unit=km/h
